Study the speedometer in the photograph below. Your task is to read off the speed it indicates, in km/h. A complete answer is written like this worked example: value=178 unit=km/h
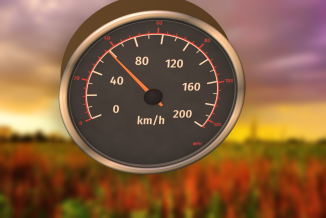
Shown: value=60 unit=km/h
